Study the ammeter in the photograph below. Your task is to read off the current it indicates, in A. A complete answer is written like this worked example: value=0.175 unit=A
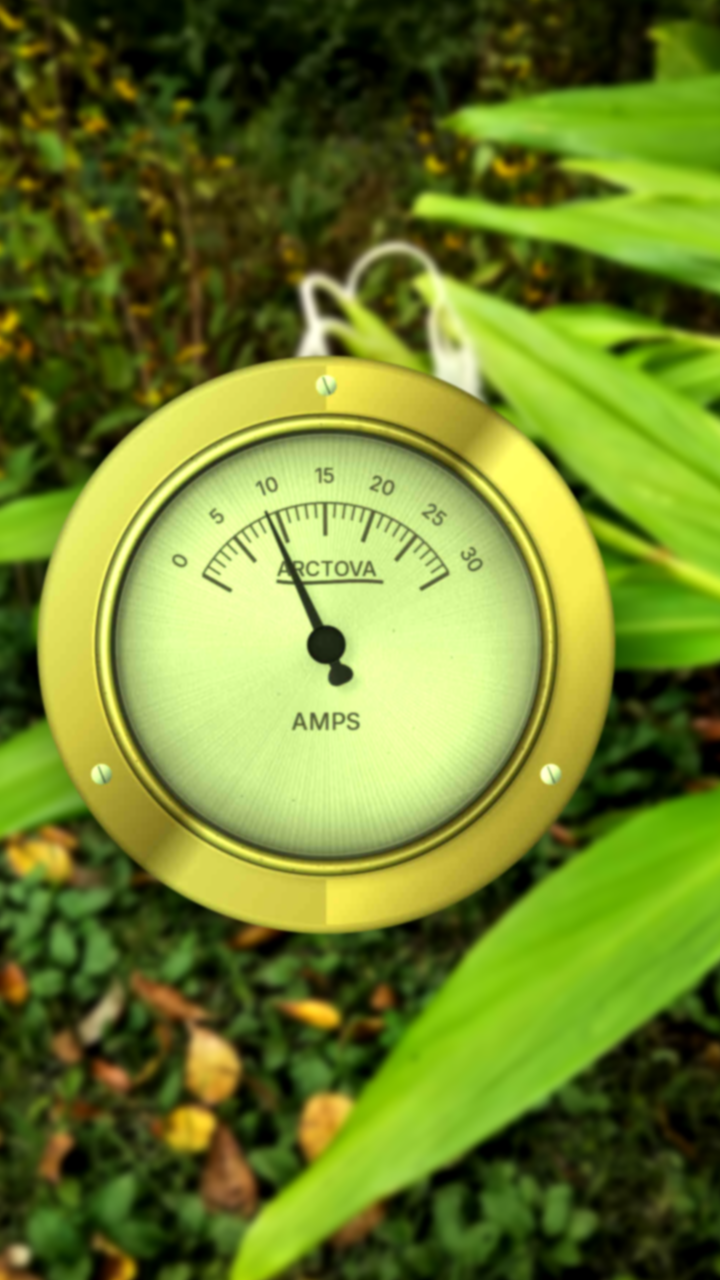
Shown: value=9 unit=A
